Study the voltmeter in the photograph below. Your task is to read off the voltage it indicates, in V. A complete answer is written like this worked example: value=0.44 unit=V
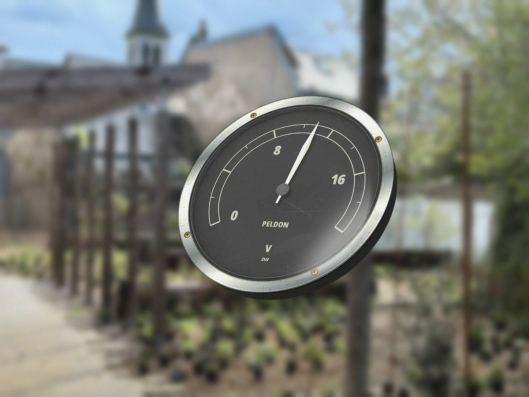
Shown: value=11 unit=V
